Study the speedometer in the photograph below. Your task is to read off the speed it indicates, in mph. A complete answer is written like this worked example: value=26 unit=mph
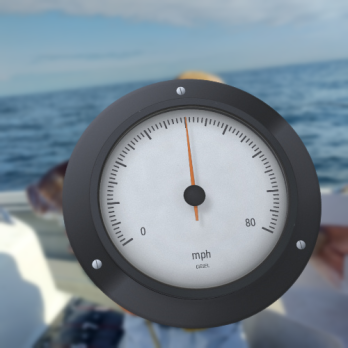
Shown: value=40 unit=mph
